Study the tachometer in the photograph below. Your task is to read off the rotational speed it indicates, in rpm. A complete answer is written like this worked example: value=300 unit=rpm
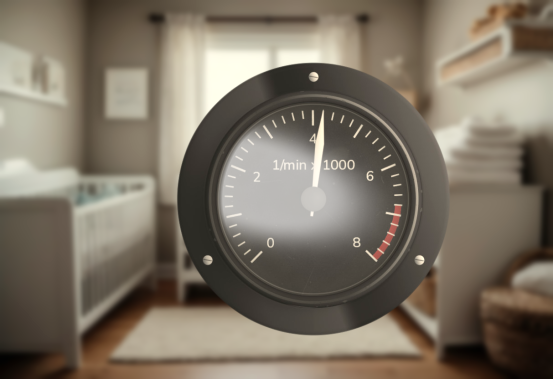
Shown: value=4200 unit=rpm
